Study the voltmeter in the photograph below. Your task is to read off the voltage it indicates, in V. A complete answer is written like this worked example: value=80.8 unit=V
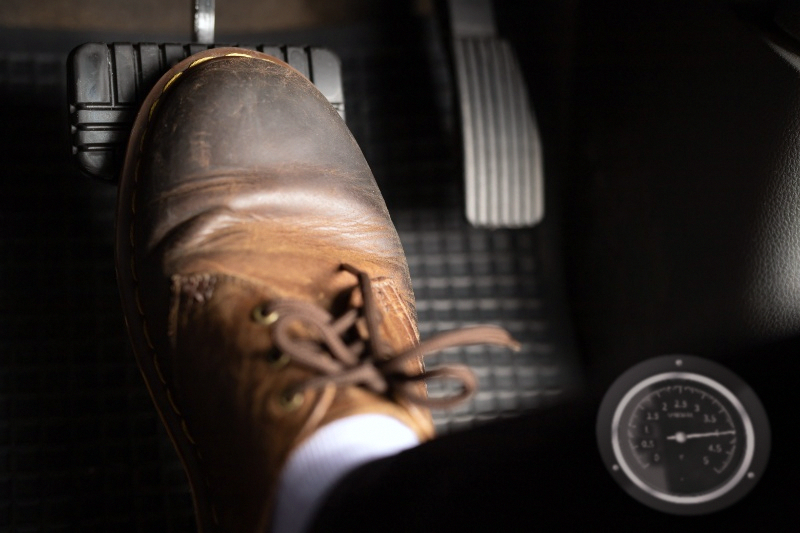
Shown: value=4 unit=V
